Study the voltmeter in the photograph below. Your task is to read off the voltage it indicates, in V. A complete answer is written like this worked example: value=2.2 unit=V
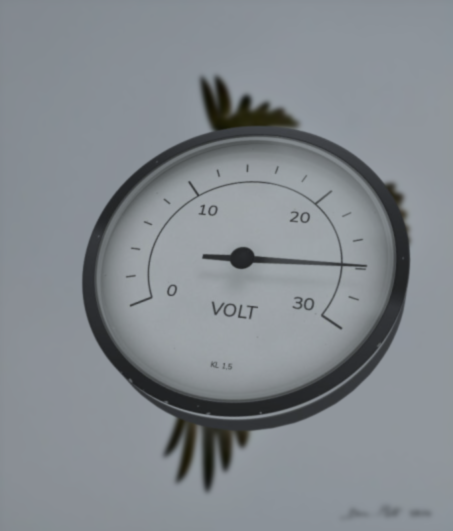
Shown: value=26 unit=V
